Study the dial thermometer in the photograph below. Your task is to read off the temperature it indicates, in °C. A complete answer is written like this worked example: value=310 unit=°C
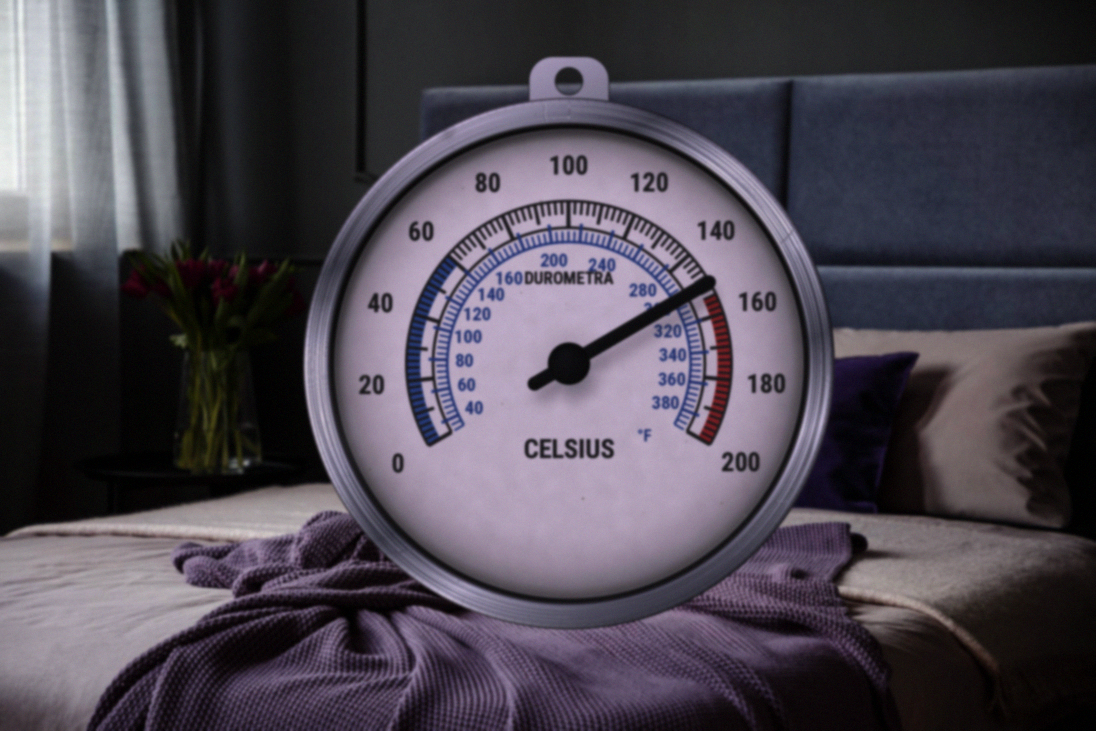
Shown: value=150 unit=°C
